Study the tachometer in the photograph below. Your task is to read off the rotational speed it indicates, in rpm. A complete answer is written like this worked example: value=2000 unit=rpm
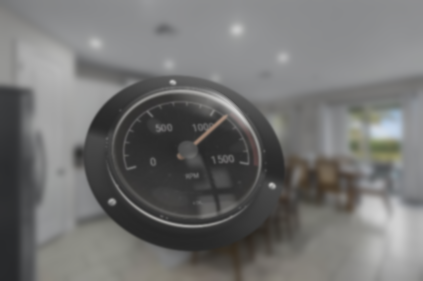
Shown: value=1100 unit=rpm
